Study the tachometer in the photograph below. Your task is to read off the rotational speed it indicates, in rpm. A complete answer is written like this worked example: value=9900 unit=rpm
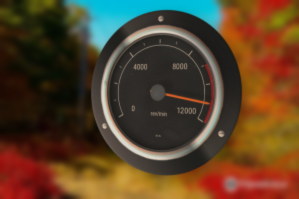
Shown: value=11000 unit=rpm
